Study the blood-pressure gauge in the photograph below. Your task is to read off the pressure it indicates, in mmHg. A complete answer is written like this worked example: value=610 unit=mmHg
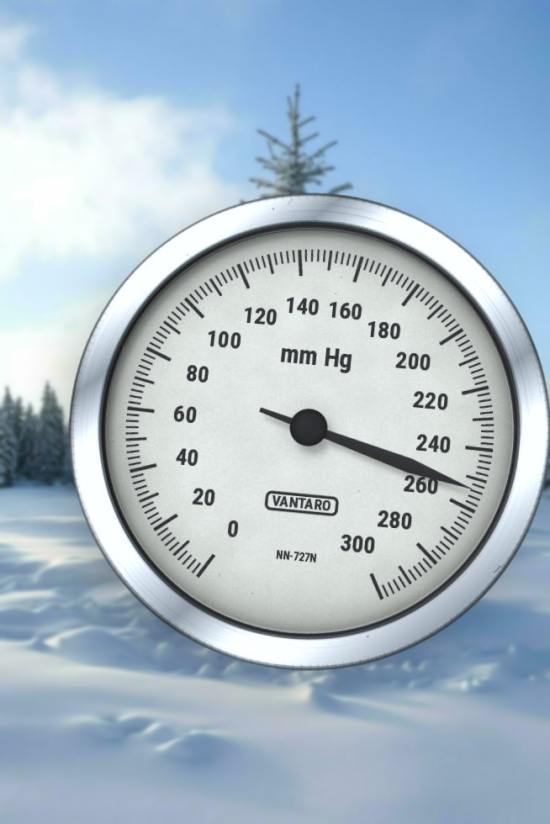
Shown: value=254 unit=mmHg
